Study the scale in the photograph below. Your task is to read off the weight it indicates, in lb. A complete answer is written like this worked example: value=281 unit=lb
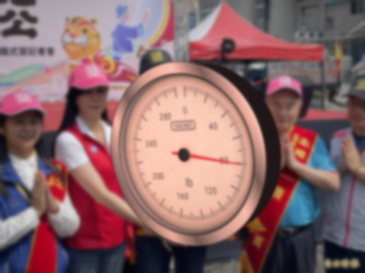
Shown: value=80 unit=lb
